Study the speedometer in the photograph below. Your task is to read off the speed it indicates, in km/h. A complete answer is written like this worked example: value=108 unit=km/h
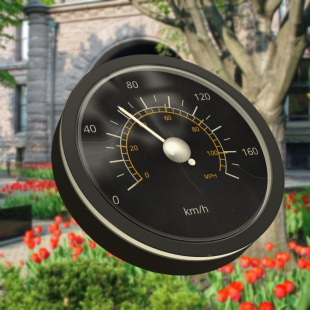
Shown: value=60 unit=km/h
